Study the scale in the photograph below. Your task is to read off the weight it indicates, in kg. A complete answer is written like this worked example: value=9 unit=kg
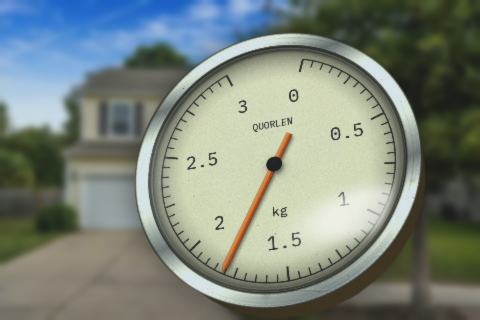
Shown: value=1.8 unit=kg
